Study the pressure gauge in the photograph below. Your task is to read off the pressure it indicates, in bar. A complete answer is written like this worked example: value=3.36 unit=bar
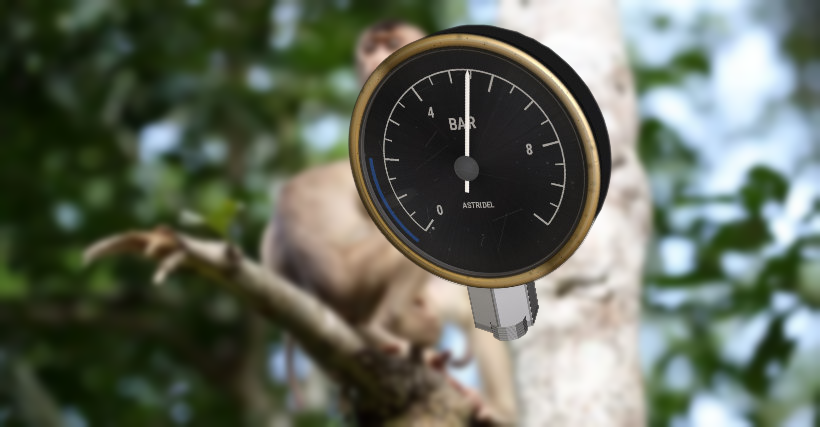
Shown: value=5.5 unit=bar
